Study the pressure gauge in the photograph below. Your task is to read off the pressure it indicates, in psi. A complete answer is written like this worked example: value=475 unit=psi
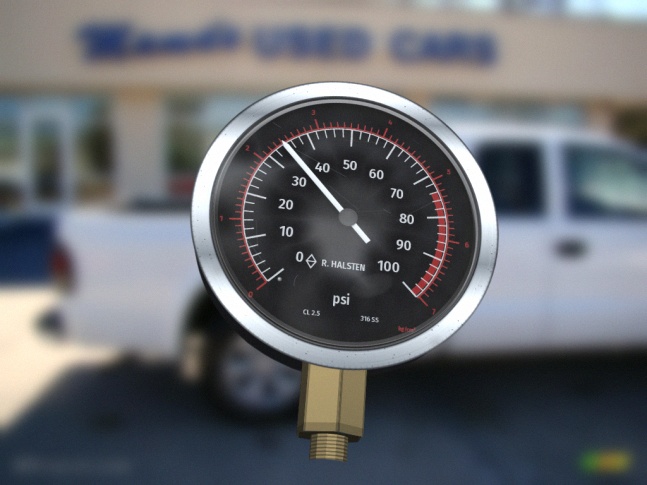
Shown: value=34 unit=psi
